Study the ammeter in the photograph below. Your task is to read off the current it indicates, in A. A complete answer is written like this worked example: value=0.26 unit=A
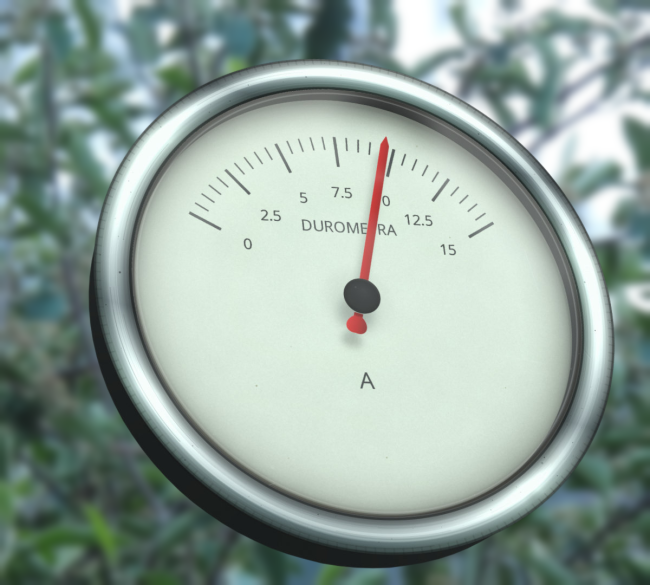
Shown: value=9.5 unit=A
